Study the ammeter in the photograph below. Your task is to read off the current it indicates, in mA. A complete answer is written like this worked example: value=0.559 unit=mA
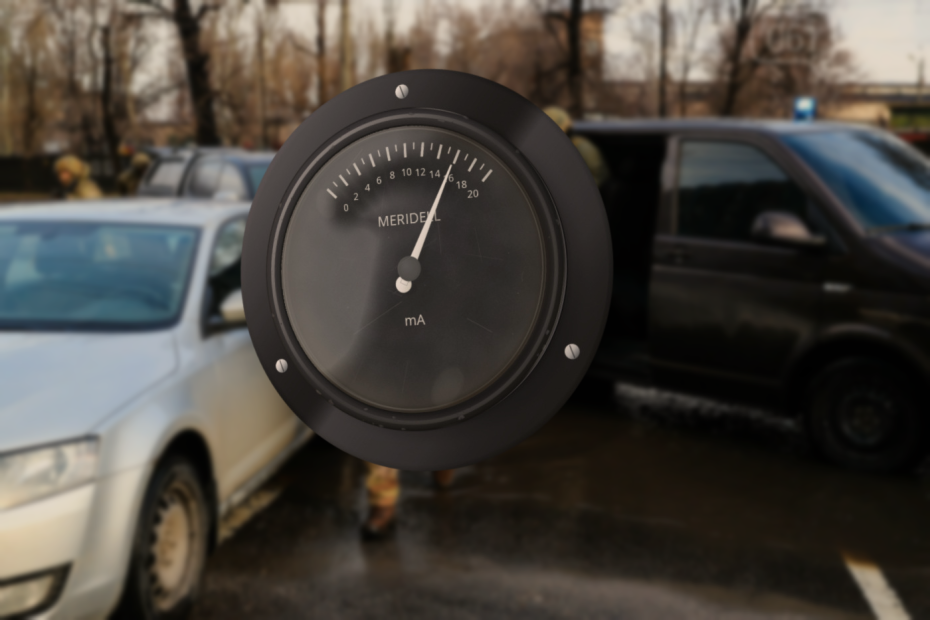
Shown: value=16 unit=mA
